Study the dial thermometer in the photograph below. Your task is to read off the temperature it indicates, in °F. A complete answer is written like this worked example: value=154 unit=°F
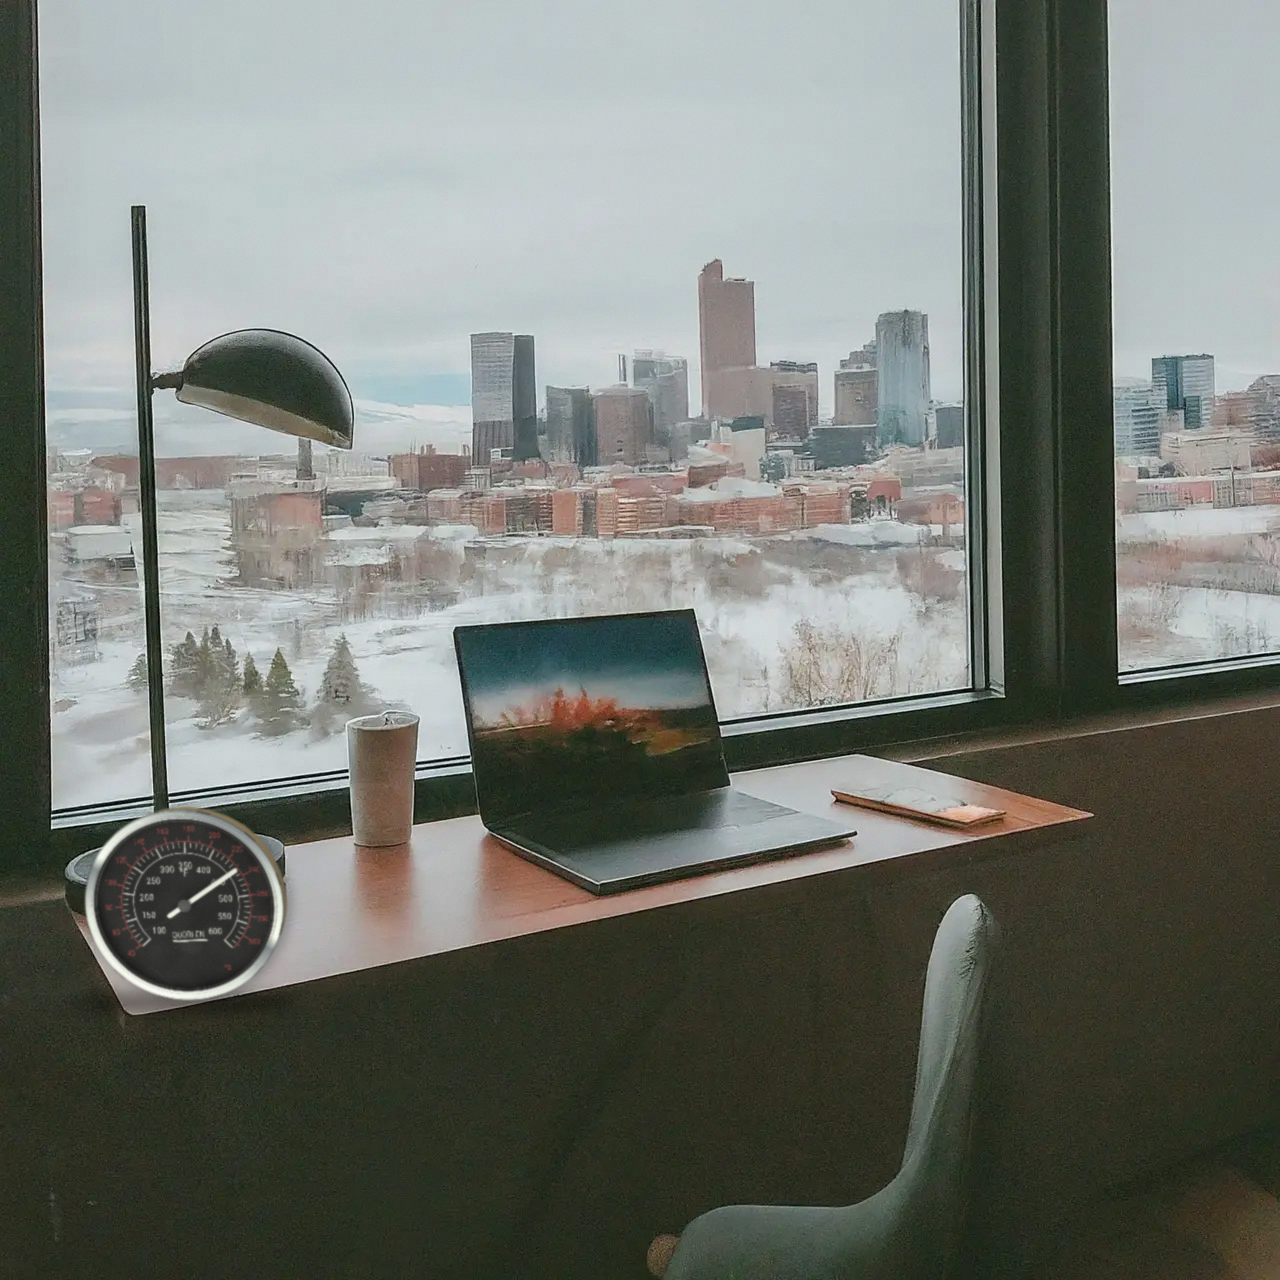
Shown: value=450 unit=°F
